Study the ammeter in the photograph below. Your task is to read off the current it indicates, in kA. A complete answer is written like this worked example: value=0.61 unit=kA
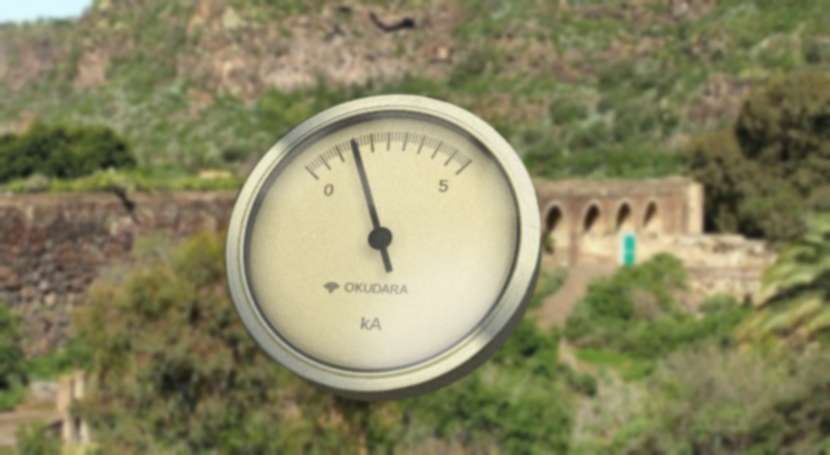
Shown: value=1.5 unit=kA
